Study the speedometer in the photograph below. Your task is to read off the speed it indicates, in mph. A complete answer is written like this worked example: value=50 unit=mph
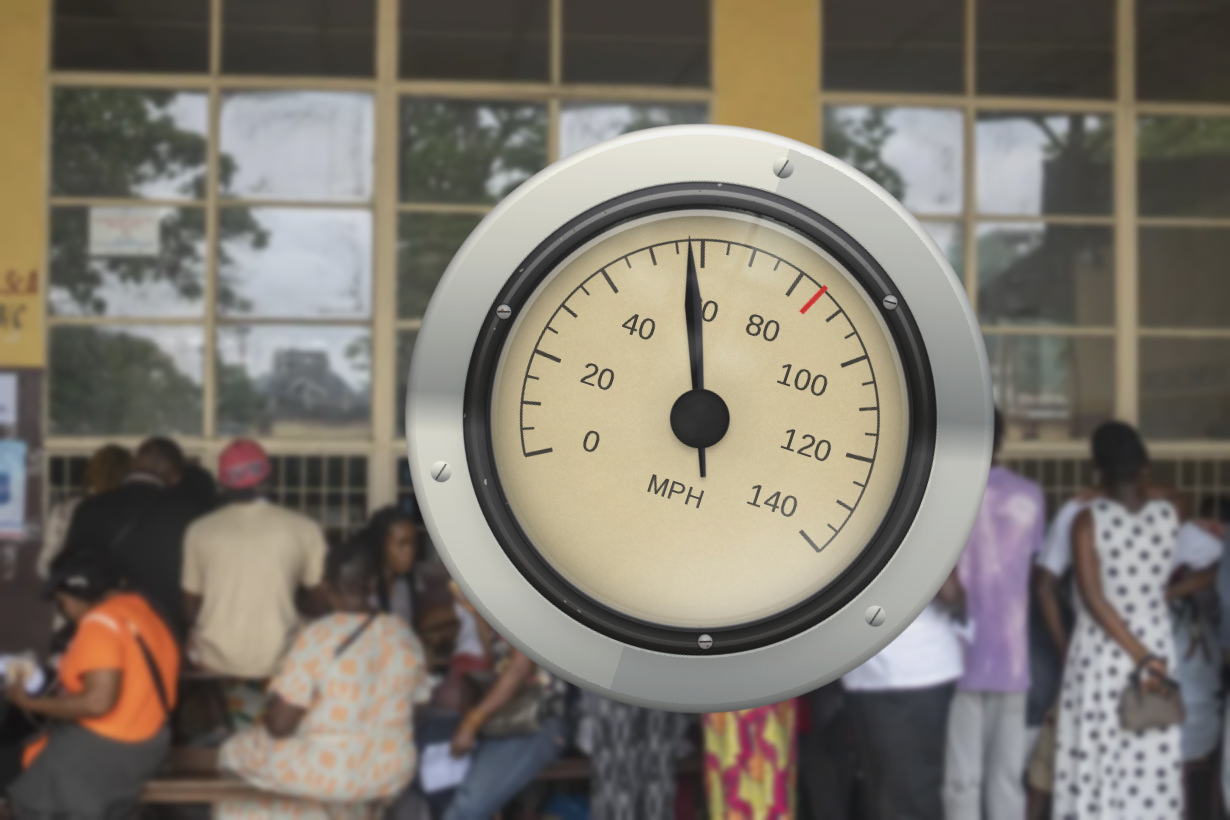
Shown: value=57.5 unit=mph
